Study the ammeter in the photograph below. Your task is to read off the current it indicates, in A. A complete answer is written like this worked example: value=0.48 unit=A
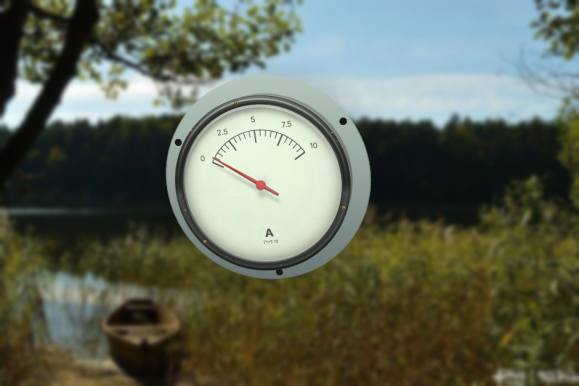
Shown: value=0.5 unit=A
